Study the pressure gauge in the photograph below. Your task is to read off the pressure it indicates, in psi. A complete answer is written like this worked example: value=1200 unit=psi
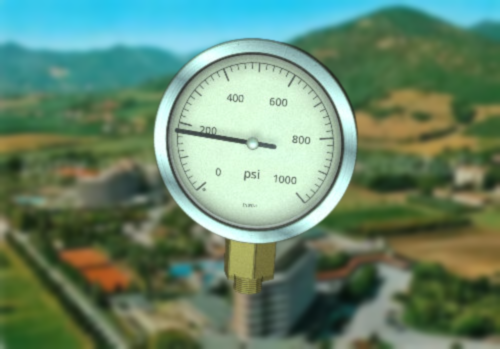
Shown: value=180 unit=psi
